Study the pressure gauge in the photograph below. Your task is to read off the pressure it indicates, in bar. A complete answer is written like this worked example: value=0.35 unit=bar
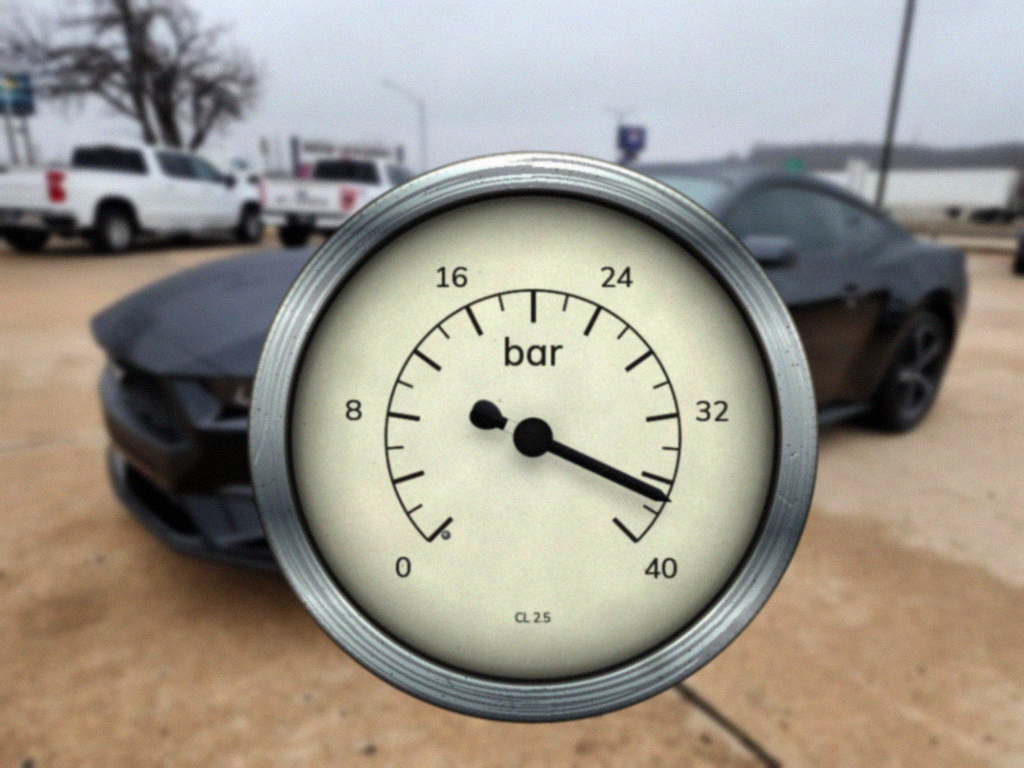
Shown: value=37 unit=bar
